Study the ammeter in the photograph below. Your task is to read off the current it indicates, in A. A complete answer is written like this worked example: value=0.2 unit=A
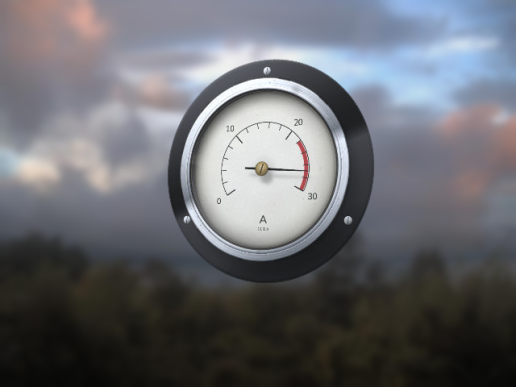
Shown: value=27 unit=A
